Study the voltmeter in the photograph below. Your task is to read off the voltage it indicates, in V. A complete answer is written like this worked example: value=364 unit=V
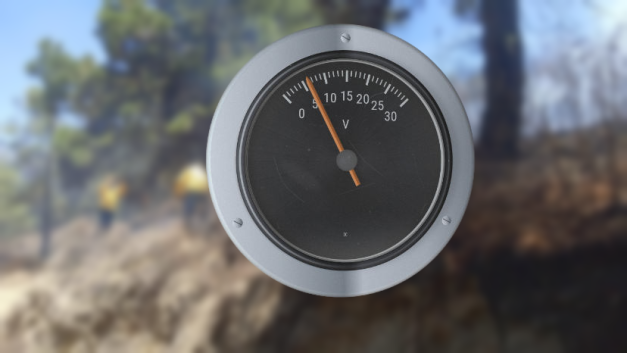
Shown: value=6 unit=V
